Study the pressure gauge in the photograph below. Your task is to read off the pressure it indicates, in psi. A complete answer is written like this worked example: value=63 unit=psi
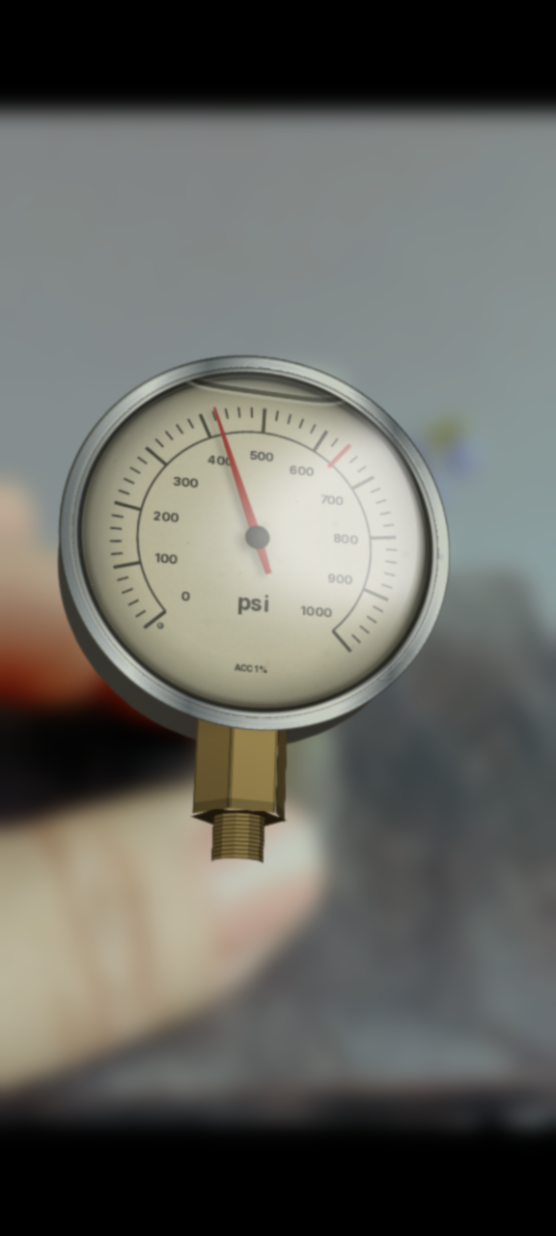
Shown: value=420 unit=psi
